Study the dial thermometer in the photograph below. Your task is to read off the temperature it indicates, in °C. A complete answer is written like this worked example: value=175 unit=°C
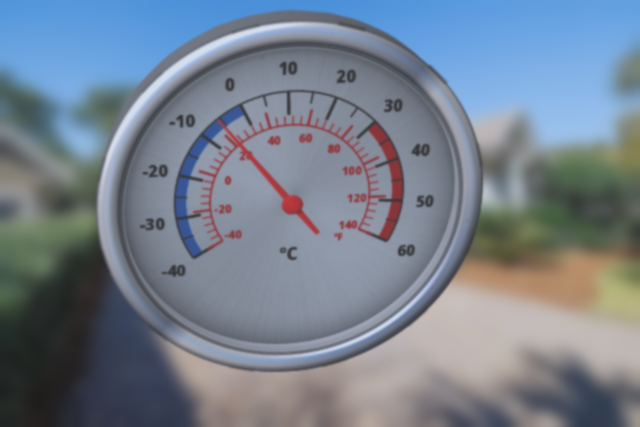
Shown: value=-5 unit=°C
